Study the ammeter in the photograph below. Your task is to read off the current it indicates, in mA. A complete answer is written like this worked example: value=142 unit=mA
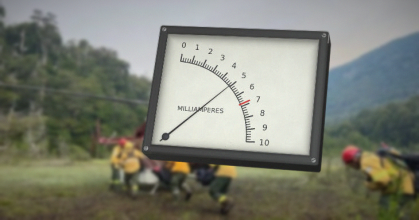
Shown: value=5 unit=mA
